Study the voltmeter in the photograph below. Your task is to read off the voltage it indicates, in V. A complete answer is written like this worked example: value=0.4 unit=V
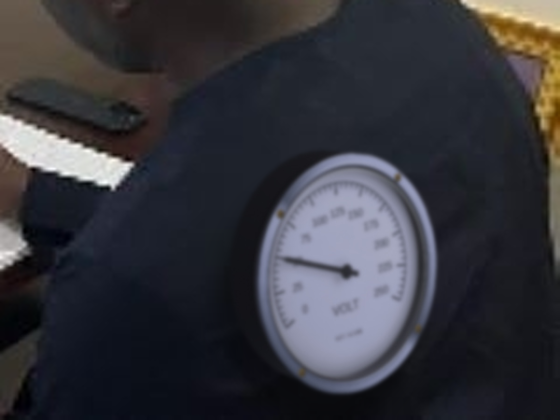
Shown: value=50 unit=V
